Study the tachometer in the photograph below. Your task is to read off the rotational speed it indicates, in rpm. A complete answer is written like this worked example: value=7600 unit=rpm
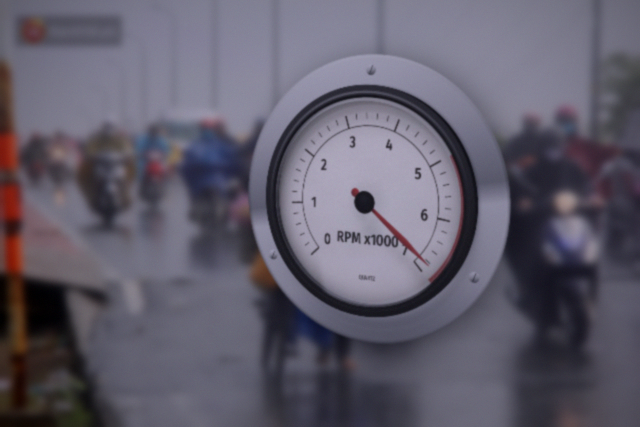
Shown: value=6800 unit=rpm
